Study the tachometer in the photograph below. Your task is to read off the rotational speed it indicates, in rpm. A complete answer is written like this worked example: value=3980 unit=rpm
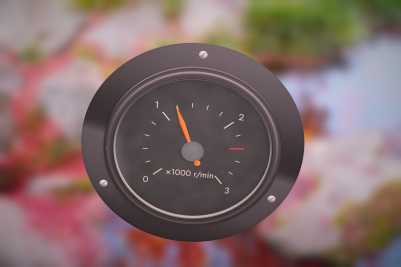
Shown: value=1200 unit=rpm
